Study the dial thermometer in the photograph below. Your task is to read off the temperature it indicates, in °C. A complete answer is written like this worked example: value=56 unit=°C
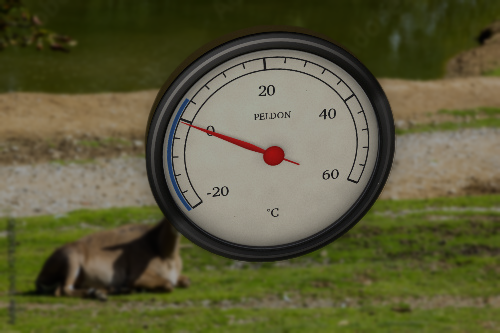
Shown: value=0 unit=°C
